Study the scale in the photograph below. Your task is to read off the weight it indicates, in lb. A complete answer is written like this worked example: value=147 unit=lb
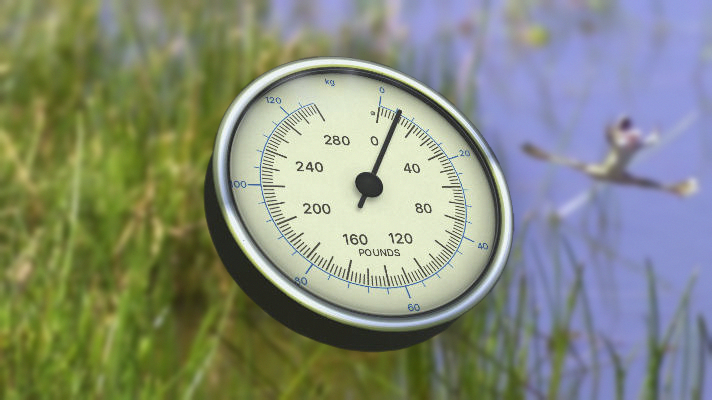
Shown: value=10 unit=lb
